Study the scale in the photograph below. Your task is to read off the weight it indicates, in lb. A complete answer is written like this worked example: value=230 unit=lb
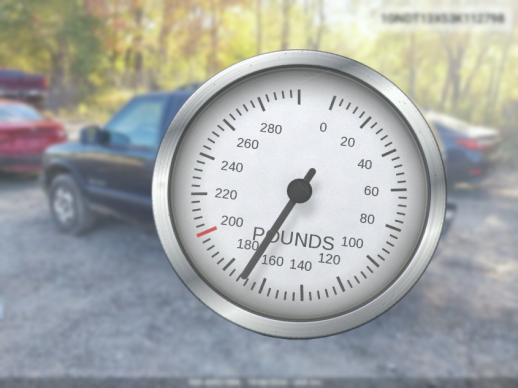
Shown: value=170 unit=lb
